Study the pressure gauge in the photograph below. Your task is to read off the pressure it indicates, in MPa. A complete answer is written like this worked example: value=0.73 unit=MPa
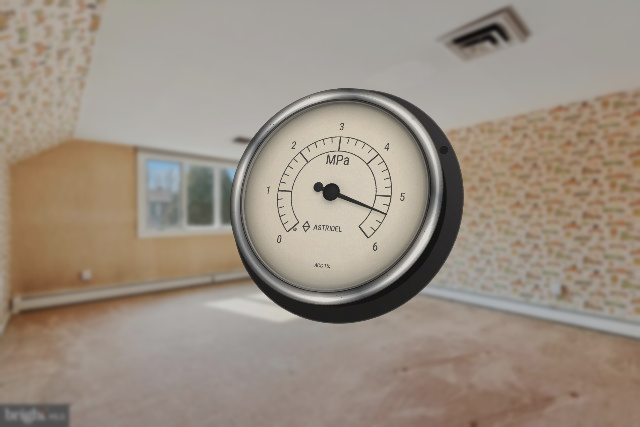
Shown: value=5.4 unit=MPa
